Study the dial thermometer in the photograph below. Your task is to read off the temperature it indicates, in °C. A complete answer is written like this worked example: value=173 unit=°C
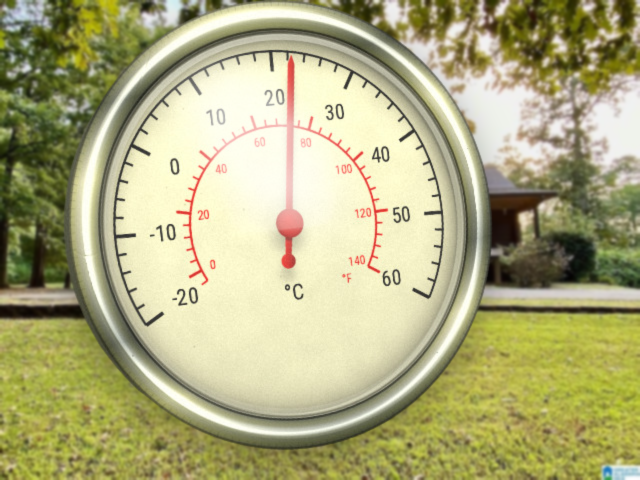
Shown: value=22 unit=°C
